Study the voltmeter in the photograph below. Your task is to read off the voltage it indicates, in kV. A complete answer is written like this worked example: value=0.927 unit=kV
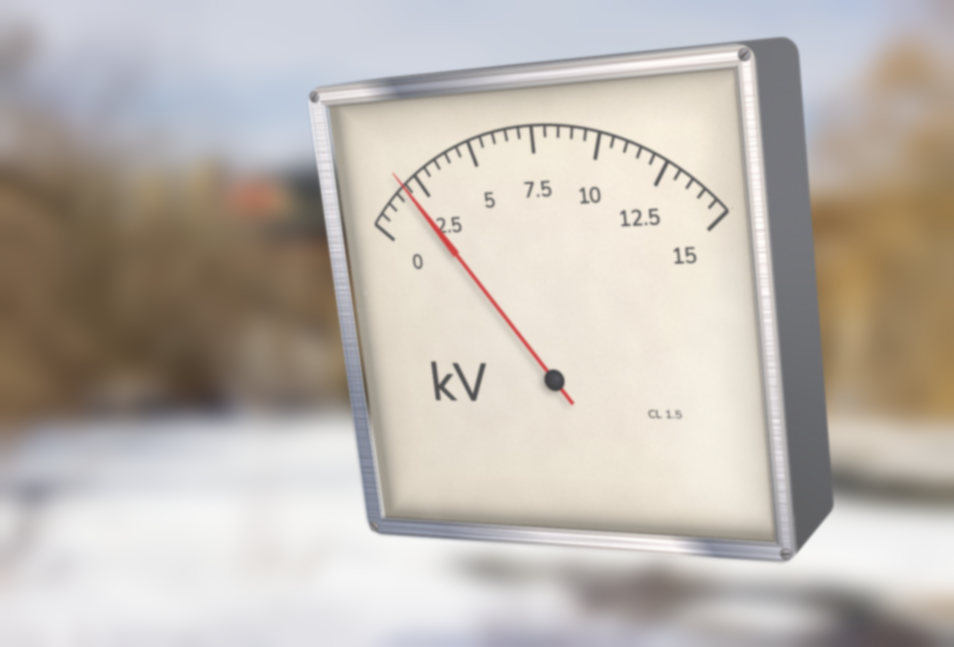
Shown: value=2 unit=kV
